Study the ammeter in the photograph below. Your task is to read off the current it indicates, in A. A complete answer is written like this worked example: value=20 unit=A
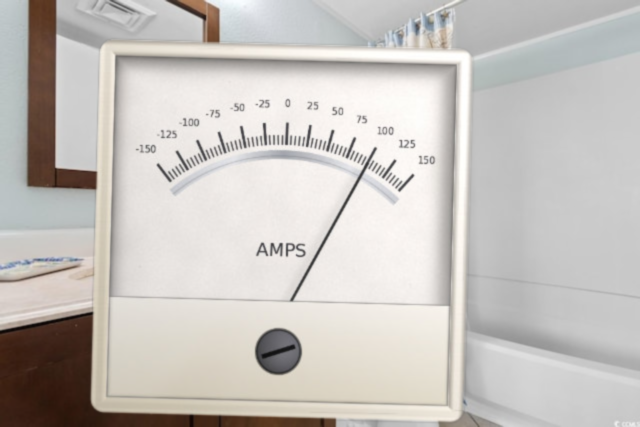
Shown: value=100 unit=A
